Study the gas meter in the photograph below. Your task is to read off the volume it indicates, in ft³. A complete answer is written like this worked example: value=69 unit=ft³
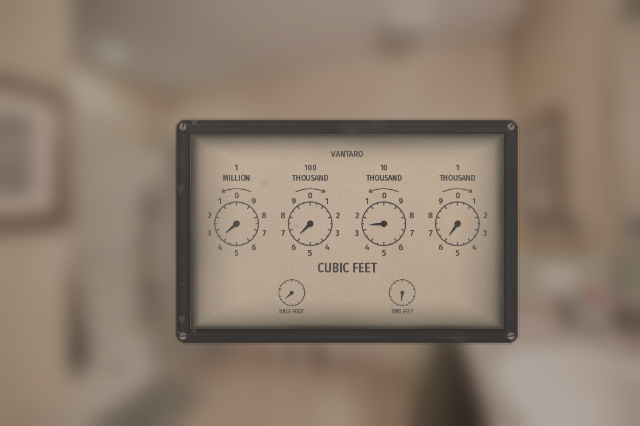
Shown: value=362600 unit=ft³
